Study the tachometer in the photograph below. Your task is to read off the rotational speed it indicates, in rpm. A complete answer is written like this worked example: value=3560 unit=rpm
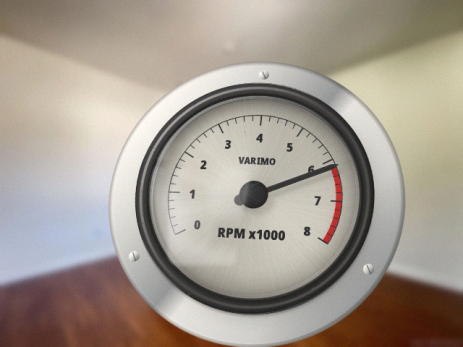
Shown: value=6200 unit=rpm
